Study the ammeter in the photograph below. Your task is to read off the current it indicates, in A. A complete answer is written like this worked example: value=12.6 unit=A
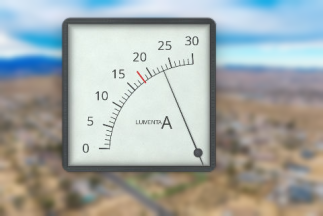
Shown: value=23 unit=A
